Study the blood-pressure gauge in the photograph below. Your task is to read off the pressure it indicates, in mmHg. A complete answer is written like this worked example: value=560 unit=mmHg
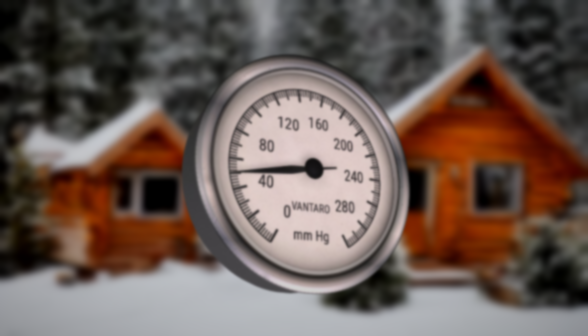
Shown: value=50 unit=mmHg
